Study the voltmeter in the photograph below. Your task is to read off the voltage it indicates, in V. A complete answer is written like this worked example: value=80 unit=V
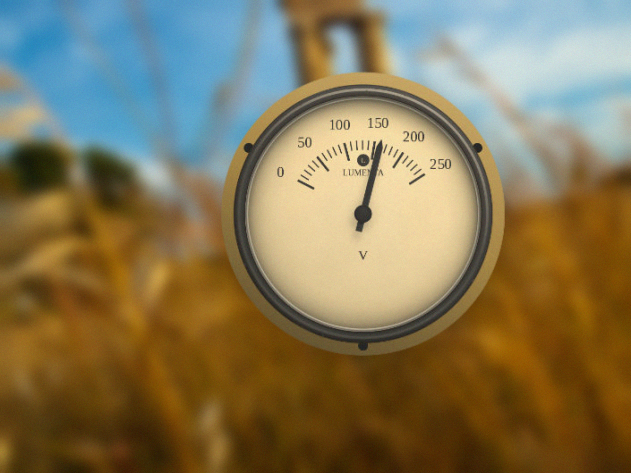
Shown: value=160 unit=V
